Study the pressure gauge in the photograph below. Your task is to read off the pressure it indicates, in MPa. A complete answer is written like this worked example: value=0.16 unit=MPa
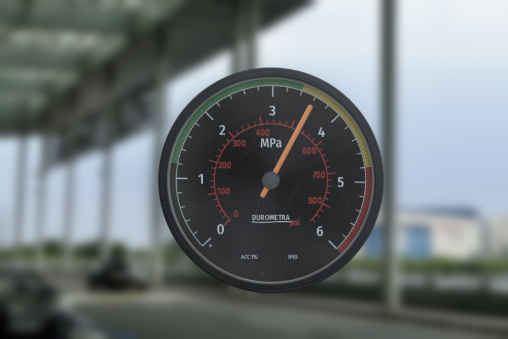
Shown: value=3.6 unit=MPa
